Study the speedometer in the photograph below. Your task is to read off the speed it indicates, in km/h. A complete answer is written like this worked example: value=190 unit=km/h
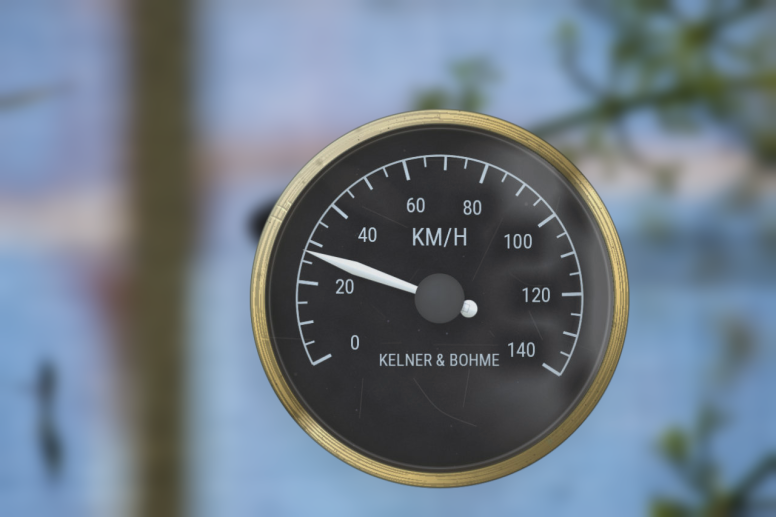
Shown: value=27.5 unit=km/h
